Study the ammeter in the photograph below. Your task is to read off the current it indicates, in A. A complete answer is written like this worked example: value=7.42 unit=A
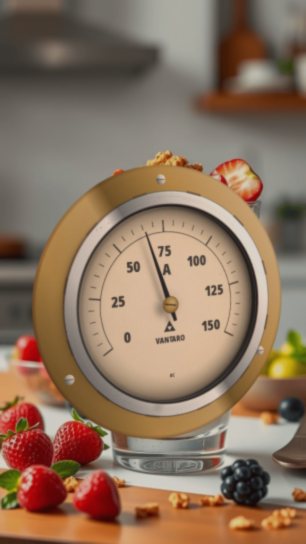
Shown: value=65 unit=A
